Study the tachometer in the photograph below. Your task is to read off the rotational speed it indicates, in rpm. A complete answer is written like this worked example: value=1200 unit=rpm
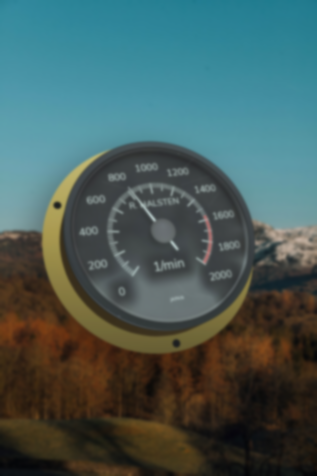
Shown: value=800 unit=rpm
